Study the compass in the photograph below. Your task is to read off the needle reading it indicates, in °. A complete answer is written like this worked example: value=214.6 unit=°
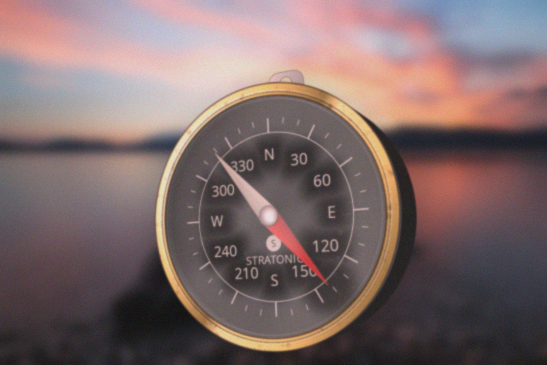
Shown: value=140 unit=°
